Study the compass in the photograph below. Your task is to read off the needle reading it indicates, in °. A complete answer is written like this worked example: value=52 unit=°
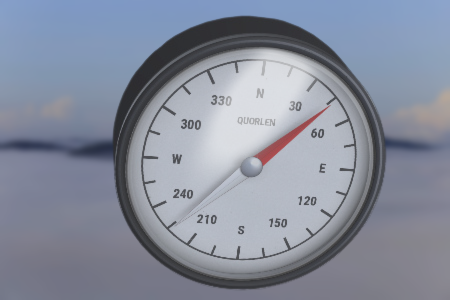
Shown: value=45 unit=°
